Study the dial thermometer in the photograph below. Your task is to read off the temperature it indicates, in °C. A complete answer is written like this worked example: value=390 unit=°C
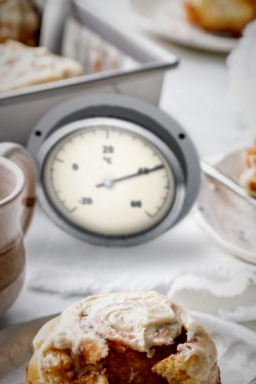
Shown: value=40 unit=°C
